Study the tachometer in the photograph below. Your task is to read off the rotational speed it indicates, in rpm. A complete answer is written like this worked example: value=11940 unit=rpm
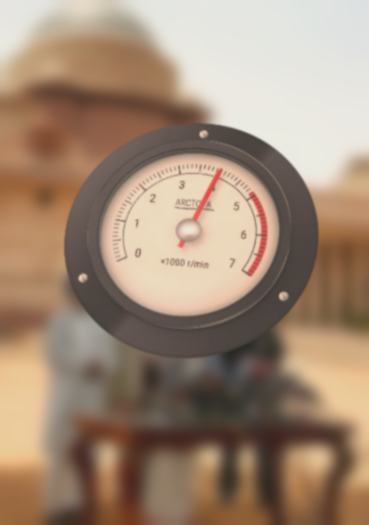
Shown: value=4000 unit=rpm
